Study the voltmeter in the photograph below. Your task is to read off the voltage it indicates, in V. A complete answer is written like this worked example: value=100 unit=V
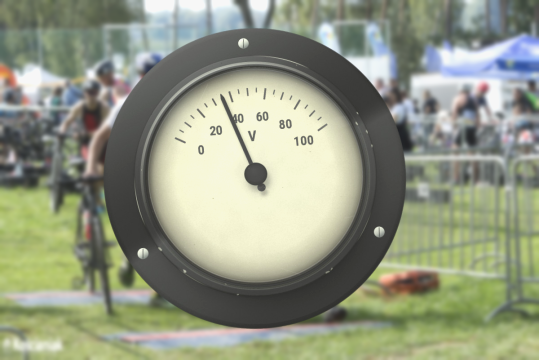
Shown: value=35 unit=V
